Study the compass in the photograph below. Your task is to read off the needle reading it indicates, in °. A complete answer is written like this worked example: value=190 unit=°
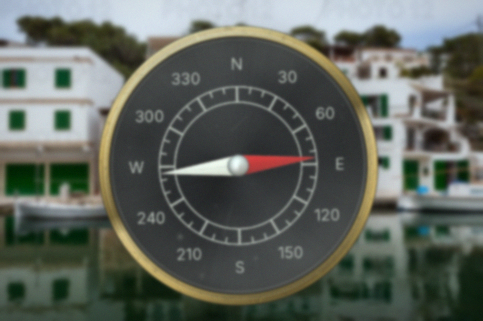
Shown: value=85 unit=°
